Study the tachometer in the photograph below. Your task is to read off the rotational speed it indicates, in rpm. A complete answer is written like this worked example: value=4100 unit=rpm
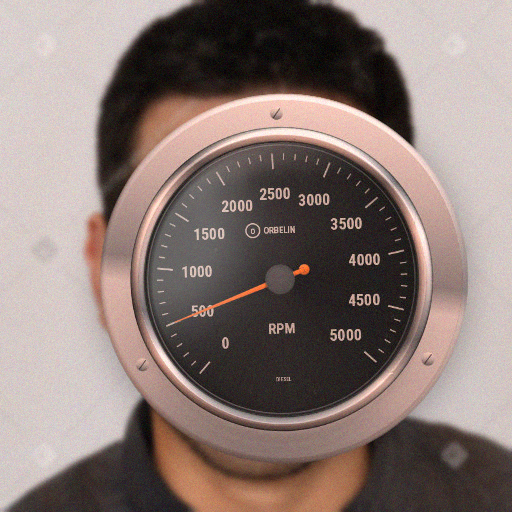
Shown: value=500 unit=rpm
